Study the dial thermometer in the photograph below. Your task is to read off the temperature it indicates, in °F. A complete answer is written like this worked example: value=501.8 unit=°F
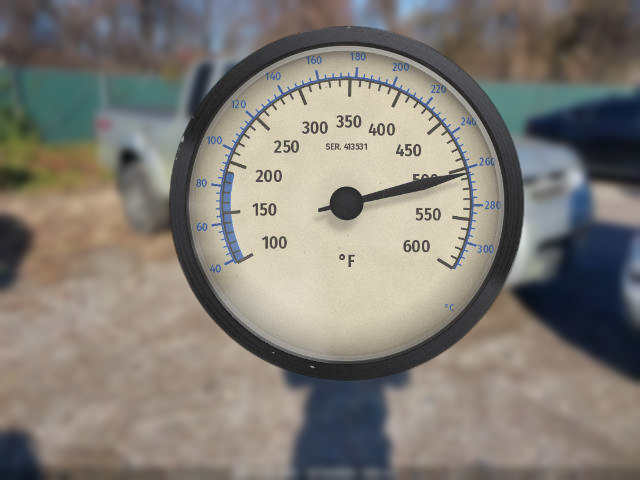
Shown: value=505 unit=°F
